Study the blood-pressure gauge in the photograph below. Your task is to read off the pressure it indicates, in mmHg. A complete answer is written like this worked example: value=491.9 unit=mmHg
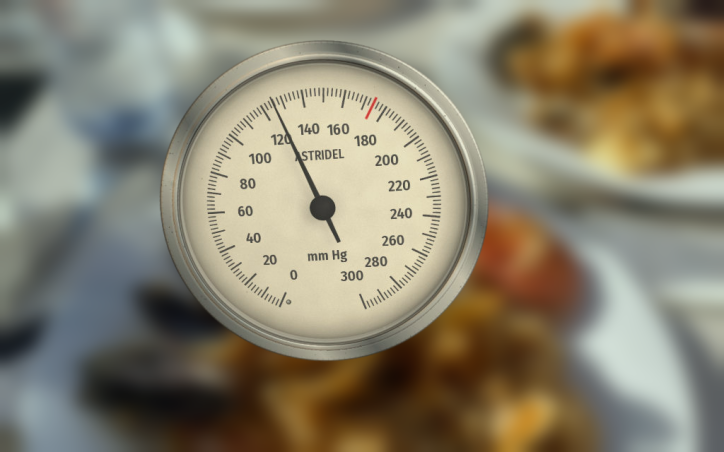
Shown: value=126 unit=mmHg
